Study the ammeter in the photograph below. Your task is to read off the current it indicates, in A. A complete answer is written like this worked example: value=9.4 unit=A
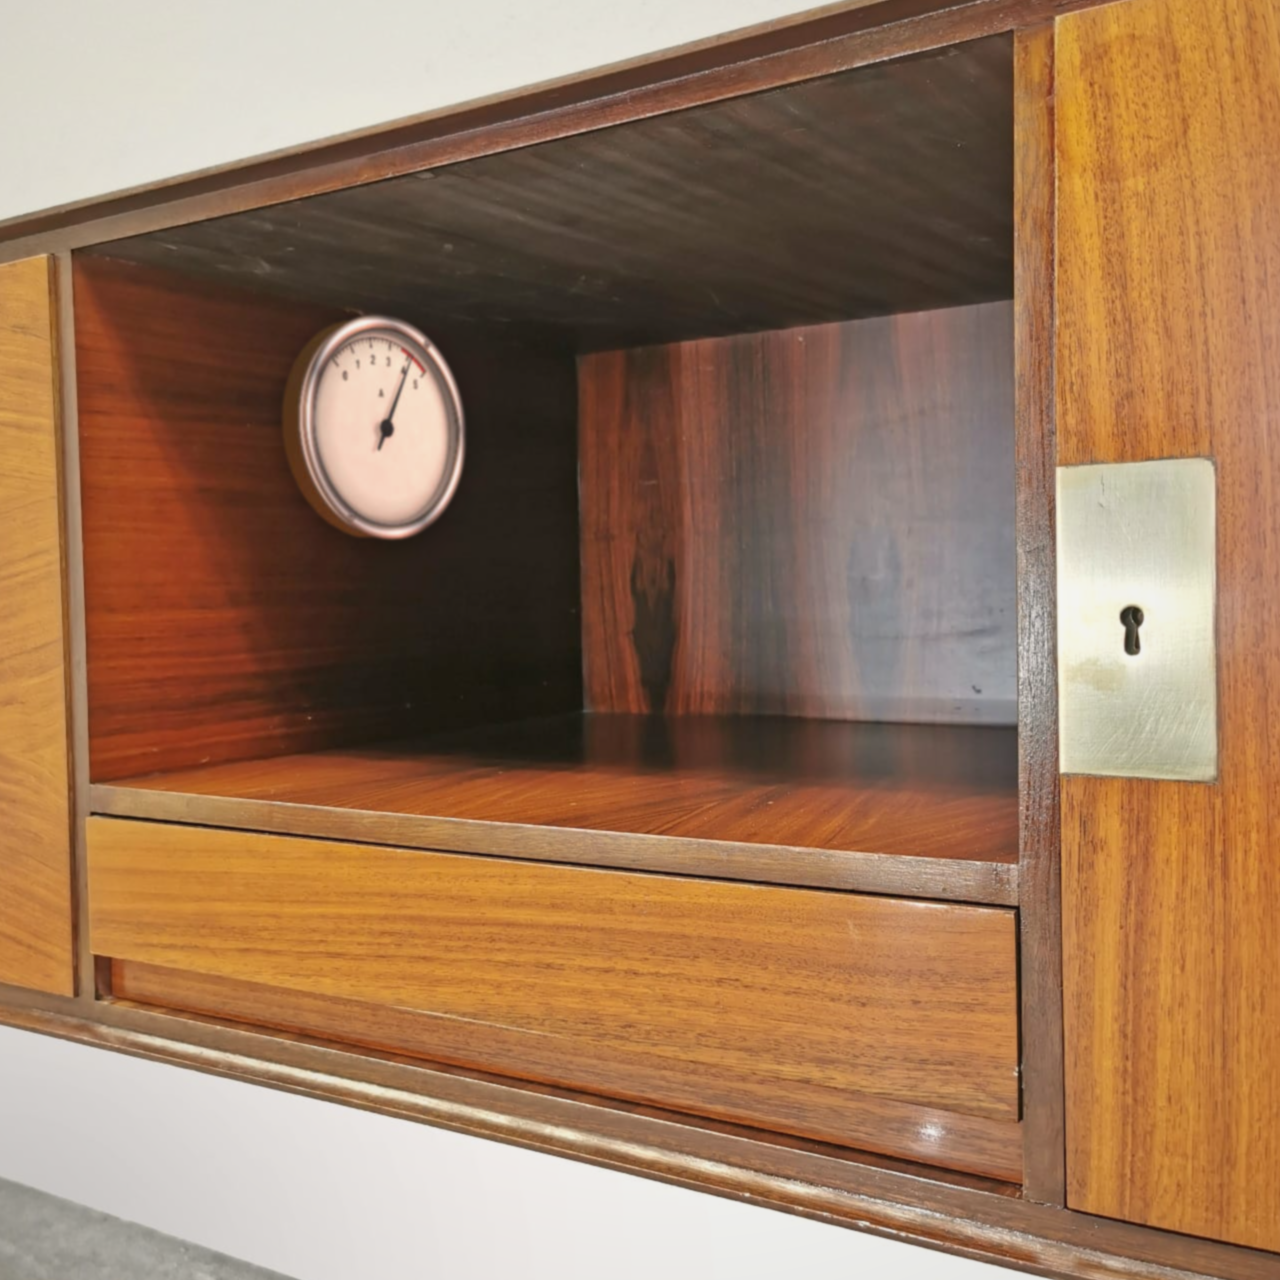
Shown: value=4 unit=A
